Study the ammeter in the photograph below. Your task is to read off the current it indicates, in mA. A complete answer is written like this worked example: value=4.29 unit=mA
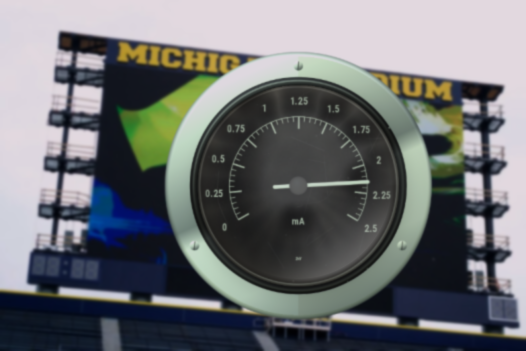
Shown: value=2.15 unit=mA
